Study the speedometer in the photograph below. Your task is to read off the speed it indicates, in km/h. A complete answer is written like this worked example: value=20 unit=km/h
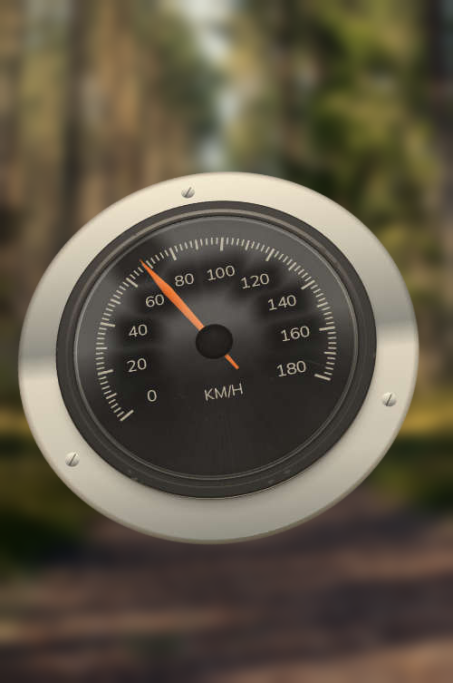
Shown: value=68 unit=km/h
